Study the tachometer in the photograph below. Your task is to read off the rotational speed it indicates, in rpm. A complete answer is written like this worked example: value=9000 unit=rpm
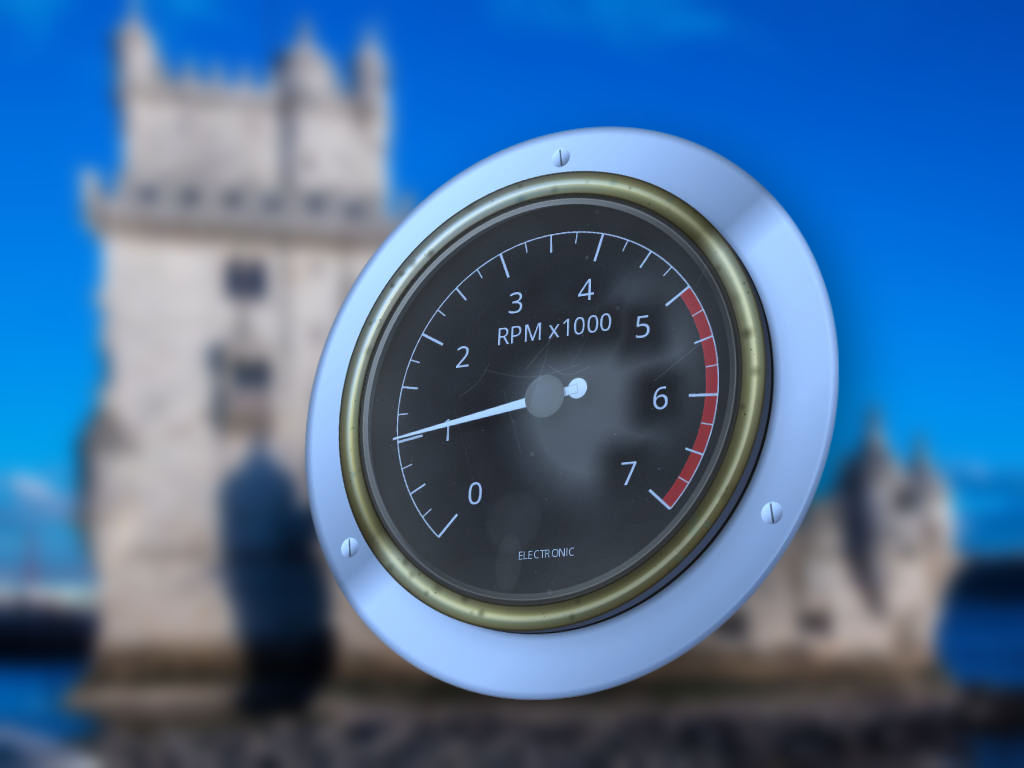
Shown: value=1000 unit=rpm
